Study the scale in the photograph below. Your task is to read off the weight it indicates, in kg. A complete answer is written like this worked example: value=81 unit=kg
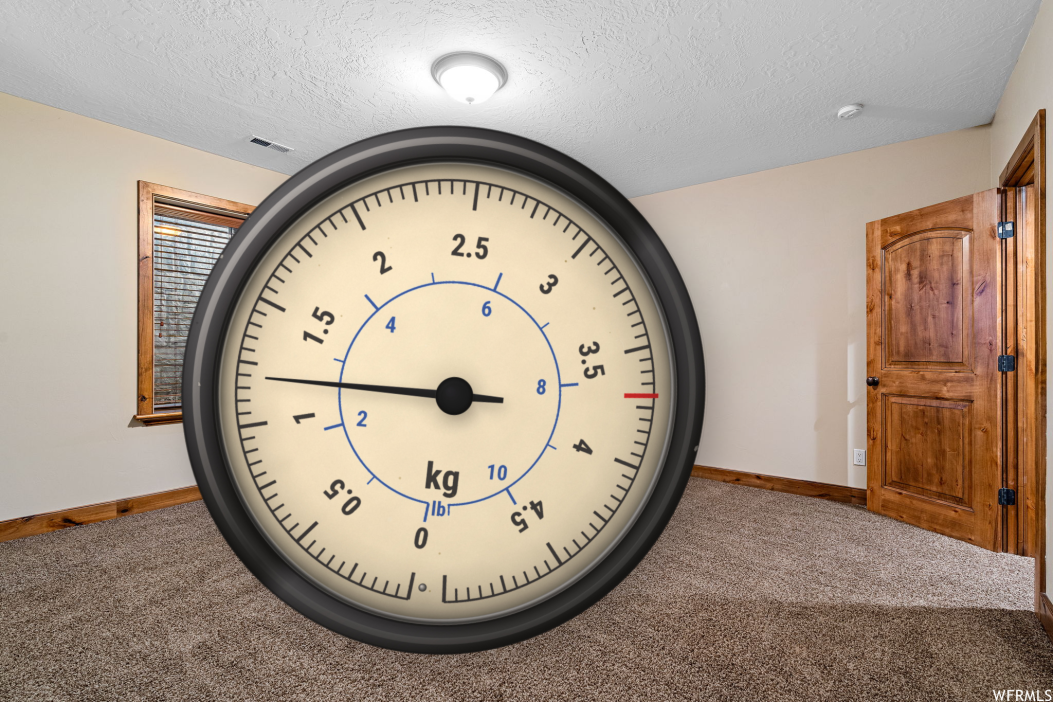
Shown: value=1.2 unit=kg
